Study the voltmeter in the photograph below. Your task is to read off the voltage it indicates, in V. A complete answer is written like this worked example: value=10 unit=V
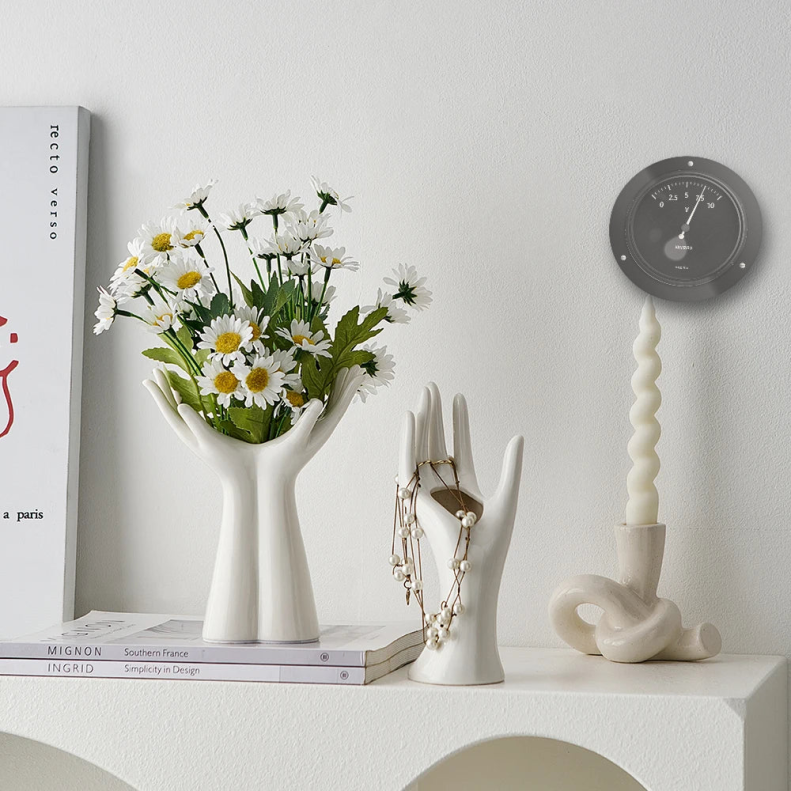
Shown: value=7.5 unit=V
